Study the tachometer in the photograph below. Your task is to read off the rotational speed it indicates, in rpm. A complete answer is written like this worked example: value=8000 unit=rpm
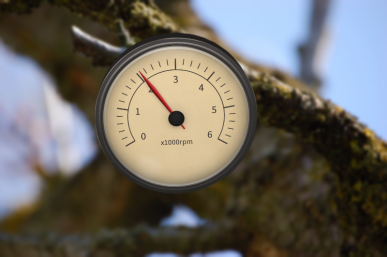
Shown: value=2100 unit=rpm
